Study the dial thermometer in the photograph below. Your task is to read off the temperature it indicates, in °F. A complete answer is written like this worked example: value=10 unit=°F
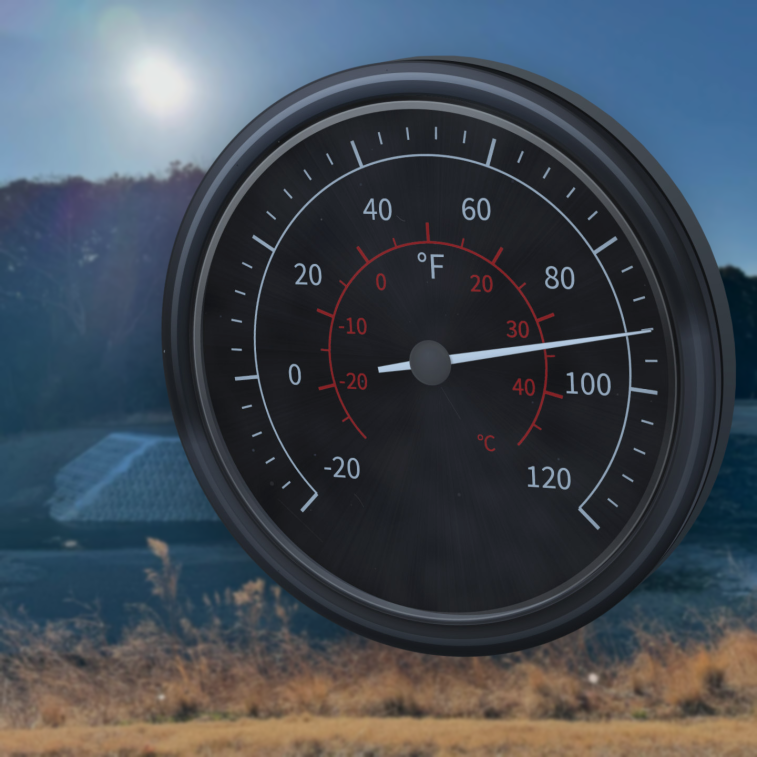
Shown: value=92 unit=°F
